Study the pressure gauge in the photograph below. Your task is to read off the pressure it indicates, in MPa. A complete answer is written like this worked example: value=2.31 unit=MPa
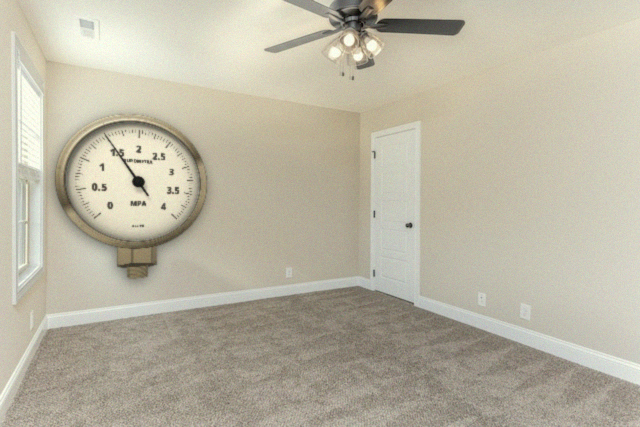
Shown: value=1.5 unit=MPa
